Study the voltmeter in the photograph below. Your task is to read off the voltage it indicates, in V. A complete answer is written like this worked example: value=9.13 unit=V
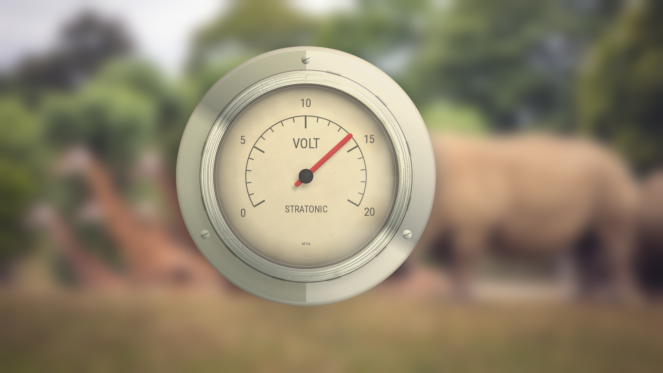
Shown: value=14 unit=V
